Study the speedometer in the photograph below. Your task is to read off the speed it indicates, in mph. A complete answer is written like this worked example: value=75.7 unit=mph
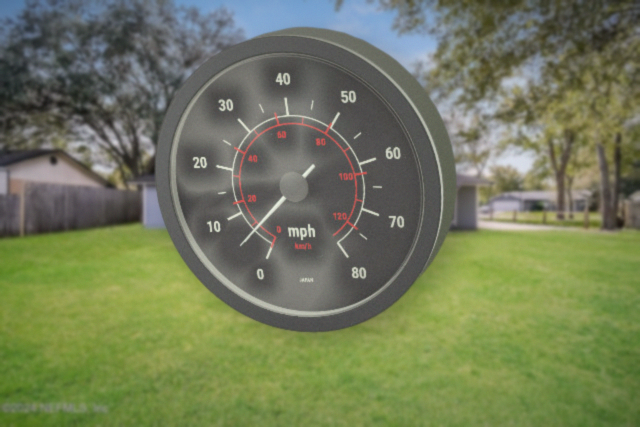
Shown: value=5 unit=mph
